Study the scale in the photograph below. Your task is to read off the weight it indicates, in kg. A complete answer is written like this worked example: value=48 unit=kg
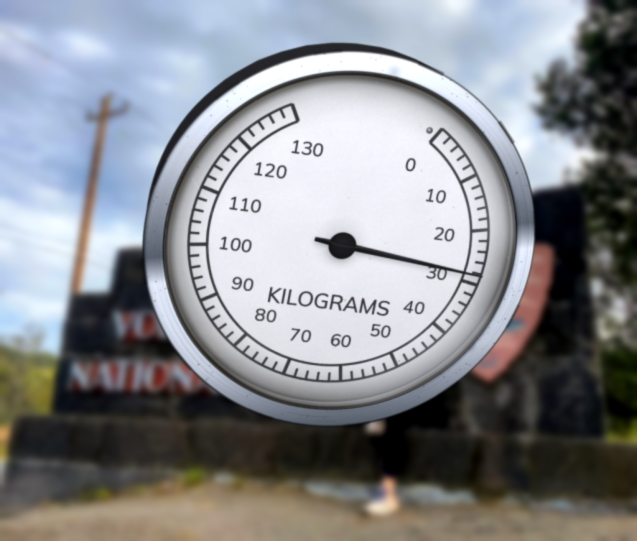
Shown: value=28 unit=kg
